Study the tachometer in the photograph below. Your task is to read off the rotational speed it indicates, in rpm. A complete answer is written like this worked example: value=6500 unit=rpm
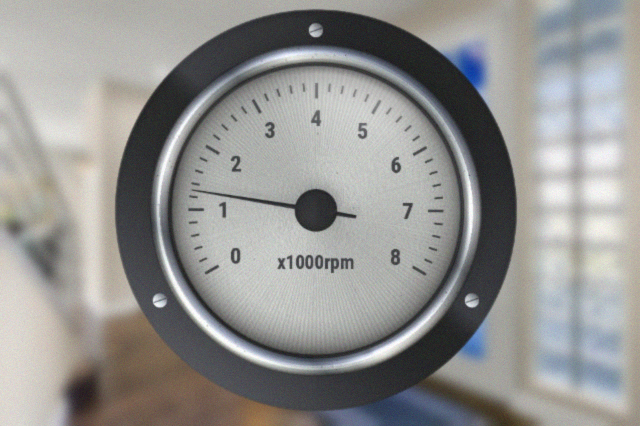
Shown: value=1300 unit=rpm
